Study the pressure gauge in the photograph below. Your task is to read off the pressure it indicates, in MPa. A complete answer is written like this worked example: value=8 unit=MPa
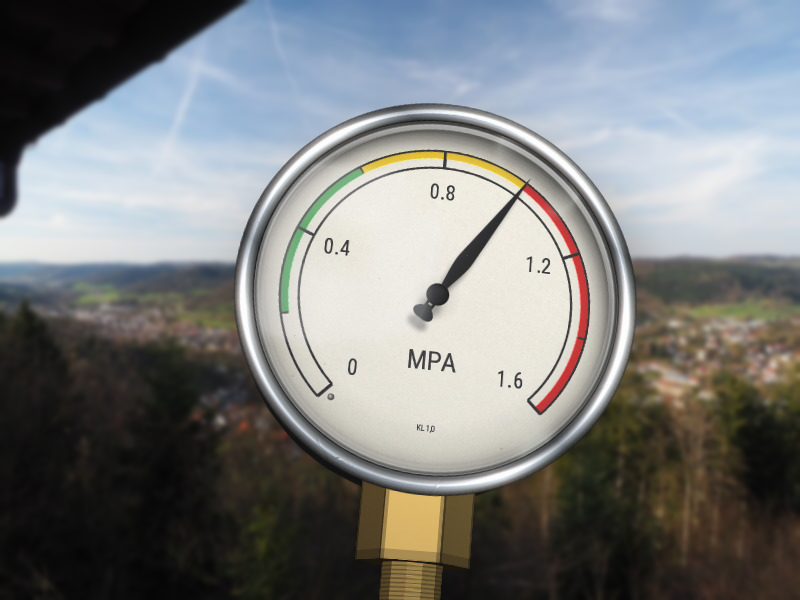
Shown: value=1 unit=MPa
